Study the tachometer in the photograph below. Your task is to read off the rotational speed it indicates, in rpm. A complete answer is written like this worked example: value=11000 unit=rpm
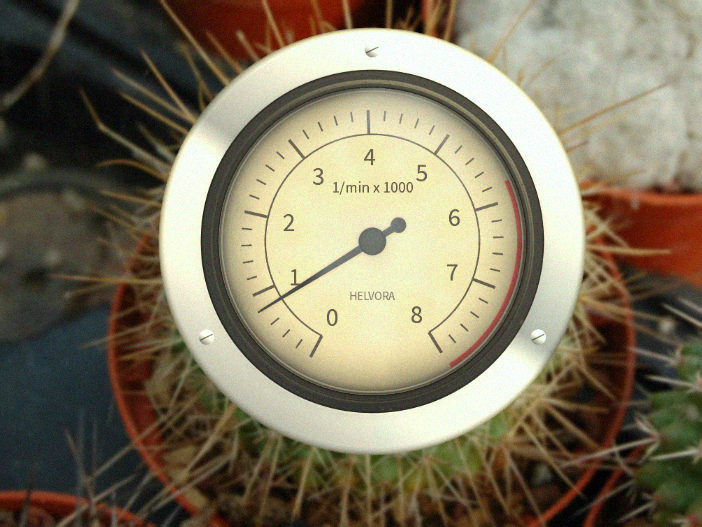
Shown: value=800 unit=rpm
